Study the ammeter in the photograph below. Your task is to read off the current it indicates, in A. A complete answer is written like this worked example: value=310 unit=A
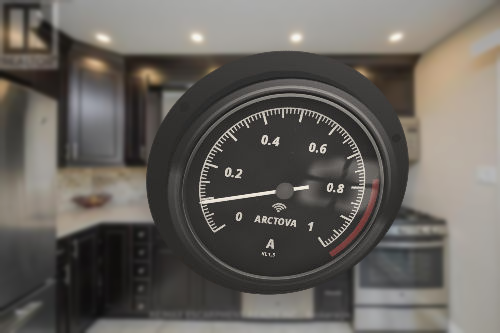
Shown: value=0.1 unit=A
